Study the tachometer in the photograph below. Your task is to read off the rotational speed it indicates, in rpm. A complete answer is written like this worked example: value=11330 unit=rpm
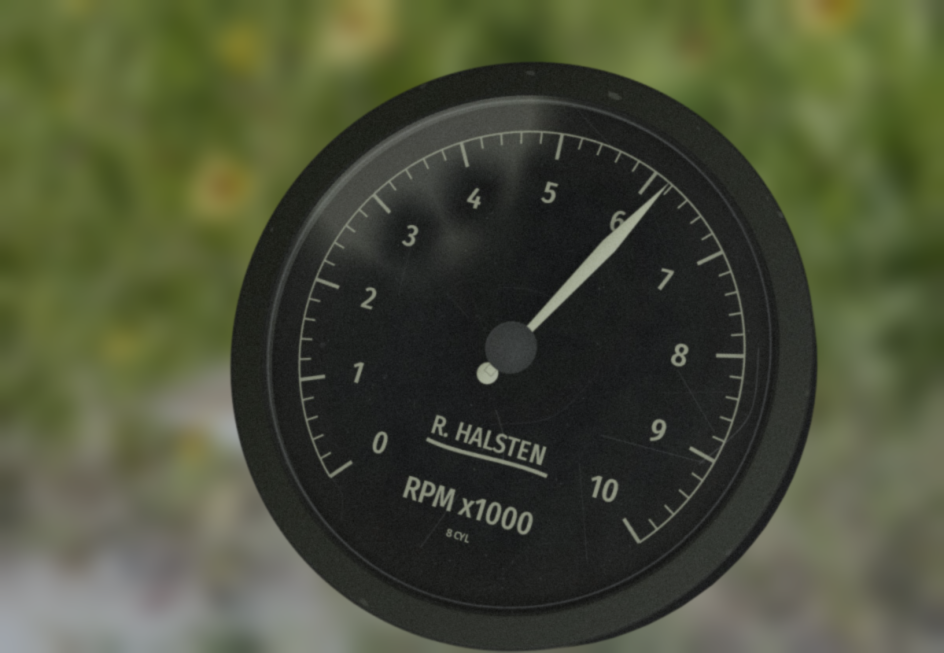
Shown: value=6200 unit=rpm
